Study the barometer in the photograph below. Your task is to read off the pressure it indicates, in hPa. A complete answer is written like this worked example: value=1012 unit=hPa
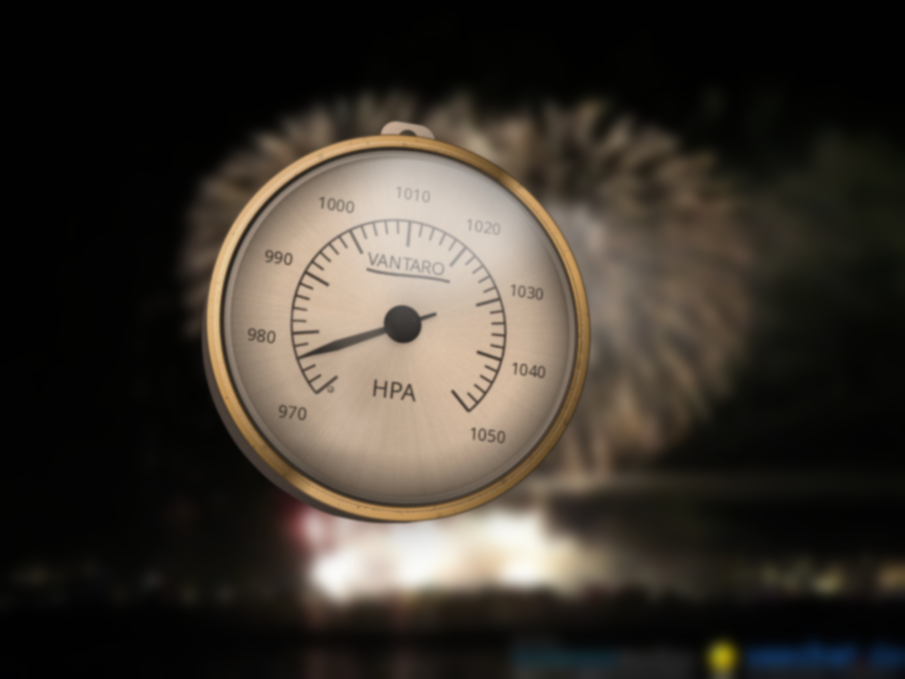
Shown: value=976 unit=hPa
